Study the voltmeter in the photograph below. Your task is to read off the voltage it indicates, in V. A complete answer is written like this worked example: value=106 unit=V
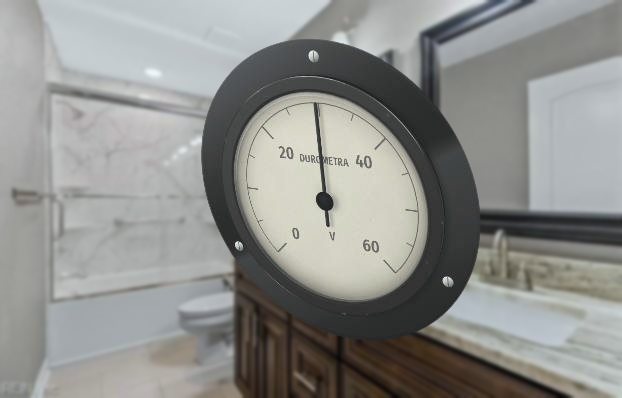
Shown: value=30 unit=V
